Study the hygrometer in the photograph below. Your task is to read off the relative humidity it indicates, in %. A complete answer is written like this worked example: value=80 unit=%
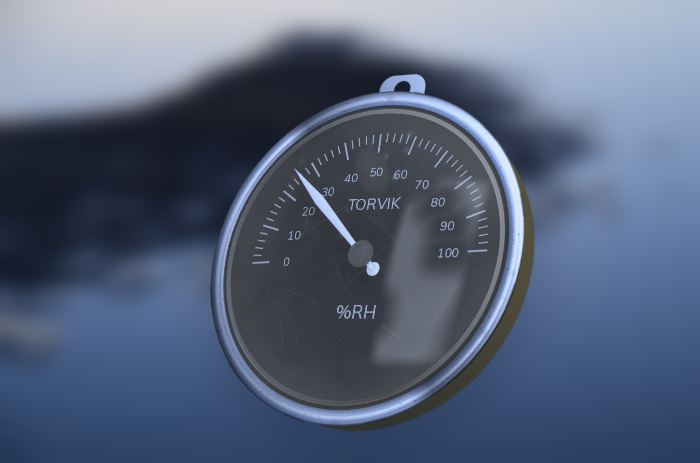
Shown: value=26 unit=%
